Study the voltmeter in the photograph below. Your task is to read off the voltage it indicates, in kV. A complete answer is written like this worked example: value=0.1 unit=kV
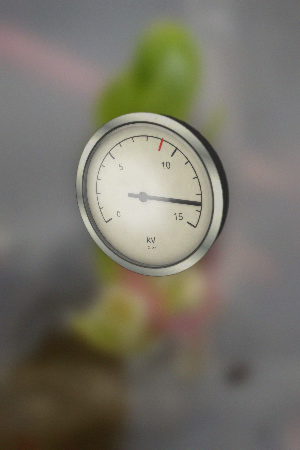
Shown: value=13.5 unit=kV
